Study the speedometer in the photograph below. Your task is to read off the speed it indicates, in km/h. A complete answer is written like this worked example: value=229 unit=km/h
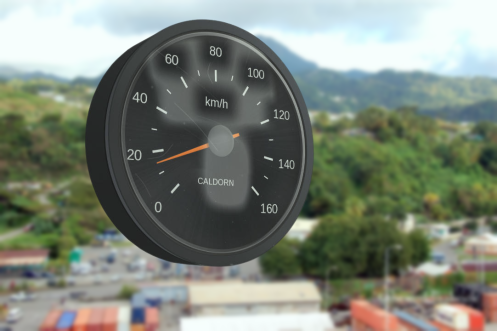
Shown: value=15 unit=km/h
